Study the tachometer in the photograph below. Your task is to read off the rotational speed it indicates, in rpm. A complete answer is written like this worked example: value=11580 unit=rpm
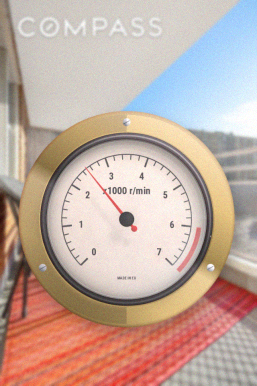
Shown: value=2500 unit=rpm
